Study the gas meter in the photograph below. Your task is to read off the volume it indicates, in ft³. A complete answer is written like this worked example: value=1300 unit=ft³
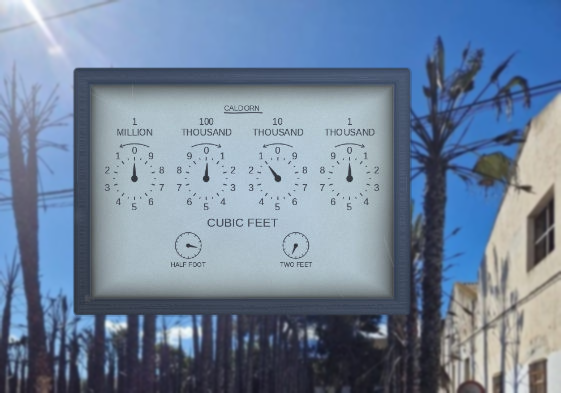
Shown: value=1000 unit=ft³
